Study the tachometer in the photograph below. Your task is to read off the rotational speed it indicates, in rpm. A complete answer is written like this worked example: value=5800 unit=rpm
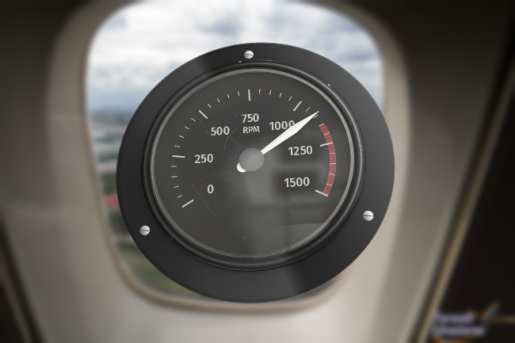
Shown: value=1100 unit=rpm
